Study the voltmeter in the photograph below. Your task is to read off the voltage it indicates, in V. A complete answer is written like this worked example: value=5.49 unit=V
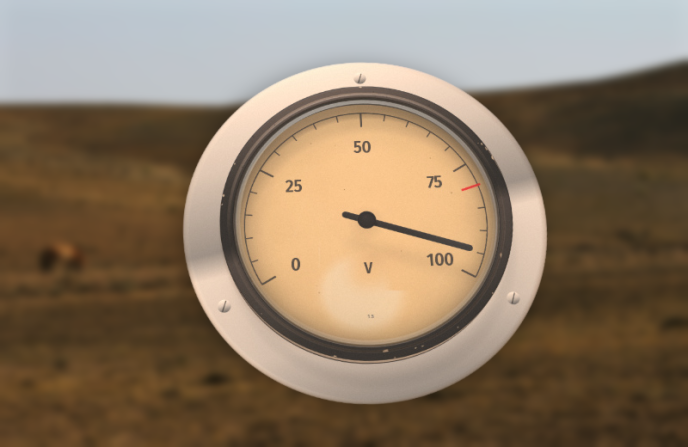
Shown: value=95 unit=V
